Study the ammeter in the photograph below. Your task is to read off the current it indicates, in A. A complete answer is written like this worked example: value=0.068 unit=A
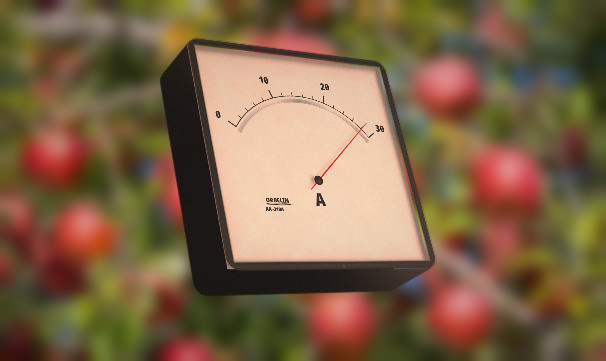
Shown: value=28 unit=A
